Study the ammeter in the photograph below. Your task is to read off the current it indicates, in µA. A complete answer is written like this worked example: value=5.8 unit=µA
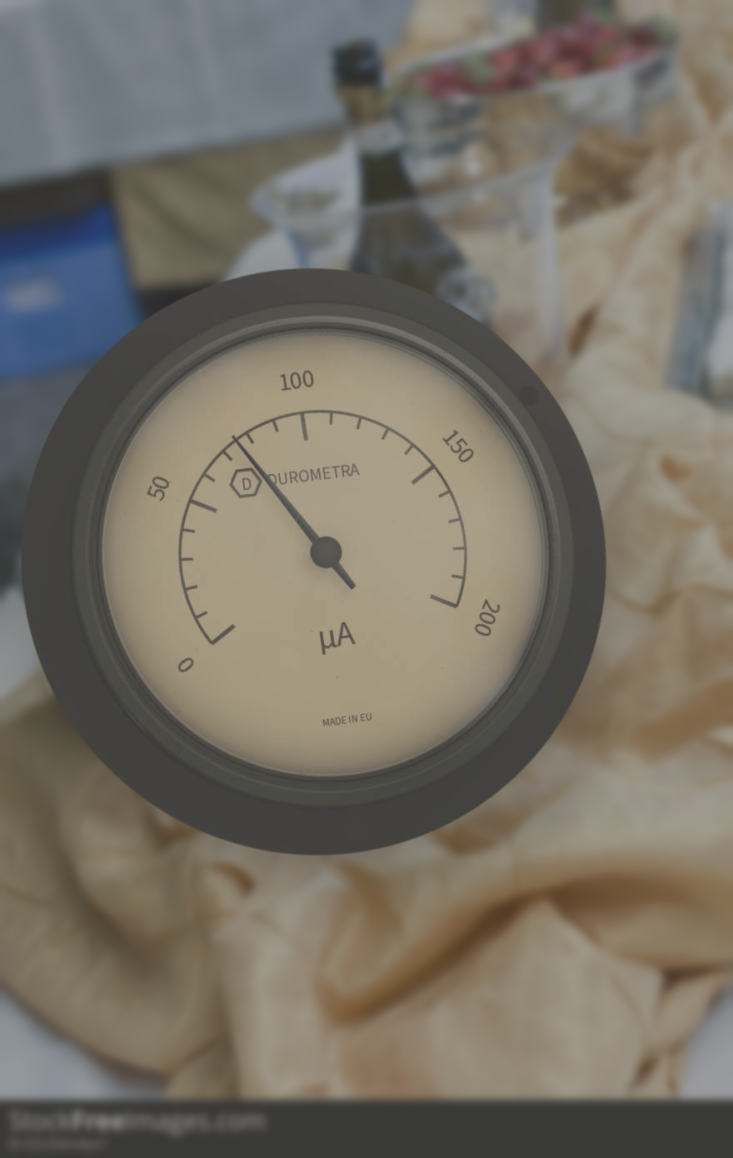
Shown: value=75 unit=µA
